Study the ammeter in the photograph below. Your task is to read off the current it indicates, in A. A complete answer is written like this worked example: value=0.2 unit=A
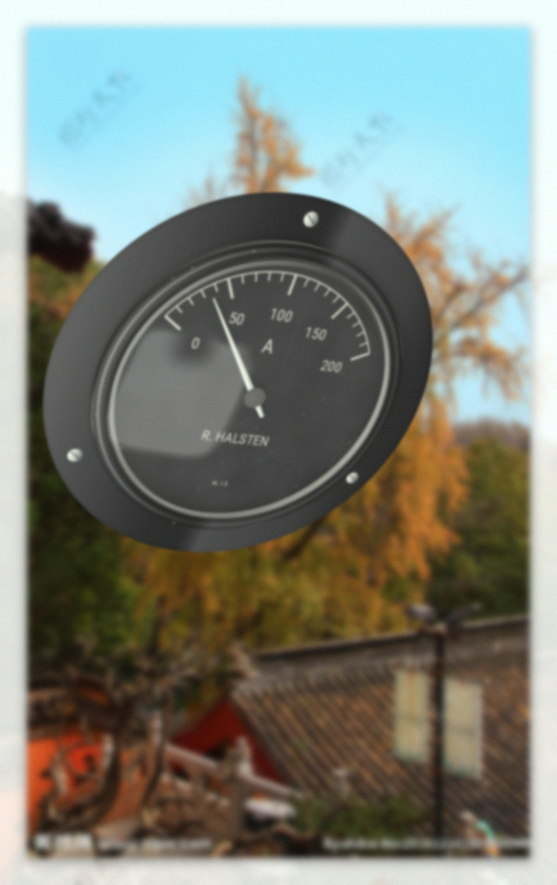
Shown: value=35 unit=A
